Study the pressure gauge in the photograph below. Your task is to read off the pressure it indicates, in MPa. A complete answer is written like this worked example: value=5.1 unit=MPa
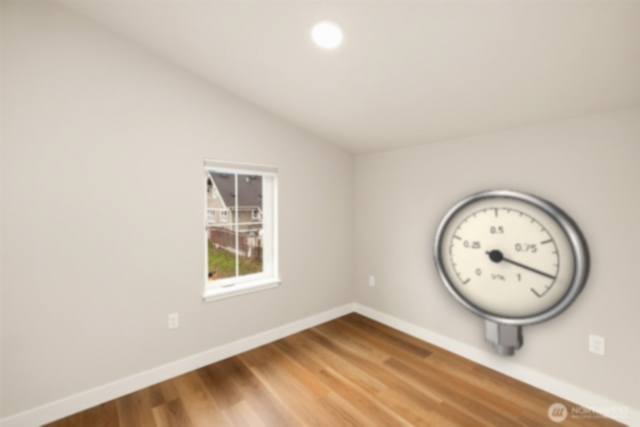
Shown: value=0.9 unit=MPa
